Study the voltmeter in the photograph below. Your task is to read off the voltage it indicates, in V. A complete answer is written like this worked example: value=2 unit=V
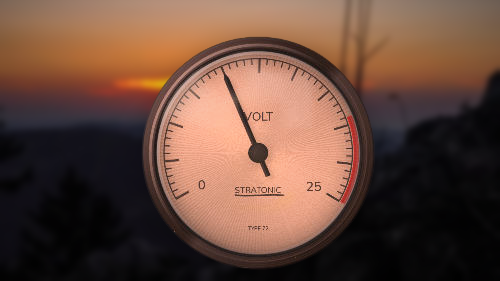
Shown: value=10 unit=V
